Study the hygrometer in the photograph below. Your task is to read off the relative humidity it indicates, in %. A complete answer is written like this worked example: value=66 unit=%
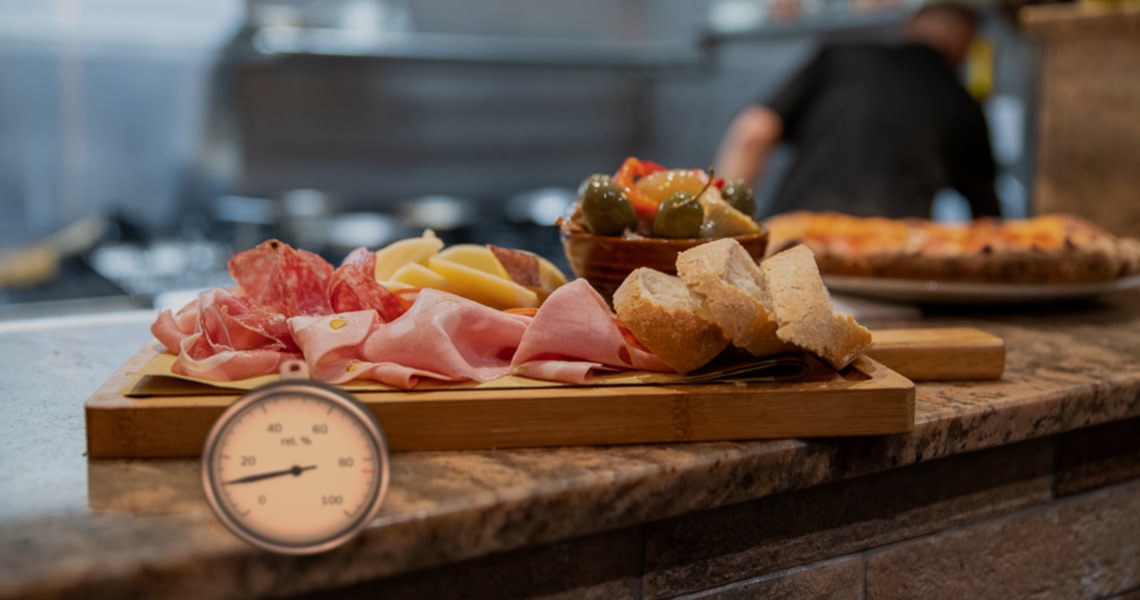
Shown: value=12 unit=%
